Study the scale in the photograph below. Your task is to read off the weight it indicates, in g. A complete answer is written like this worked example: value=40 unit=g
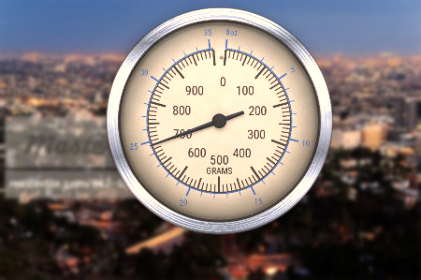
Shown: value=700 unit=g
